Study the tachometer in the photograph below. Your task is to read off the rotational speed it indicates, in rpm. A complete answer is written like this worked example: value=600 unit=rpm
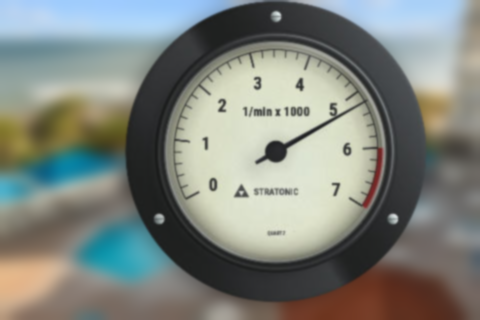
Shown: value=5200 unit=rpm
